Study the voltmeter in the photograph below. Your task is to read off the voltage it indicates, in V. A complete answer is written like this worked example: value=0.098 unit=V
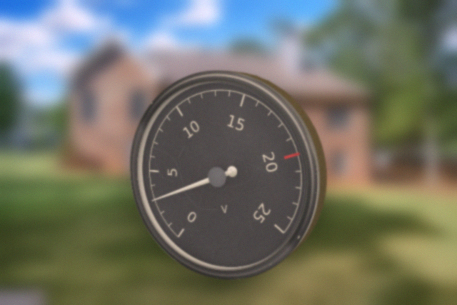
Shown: value=3 unit=V
